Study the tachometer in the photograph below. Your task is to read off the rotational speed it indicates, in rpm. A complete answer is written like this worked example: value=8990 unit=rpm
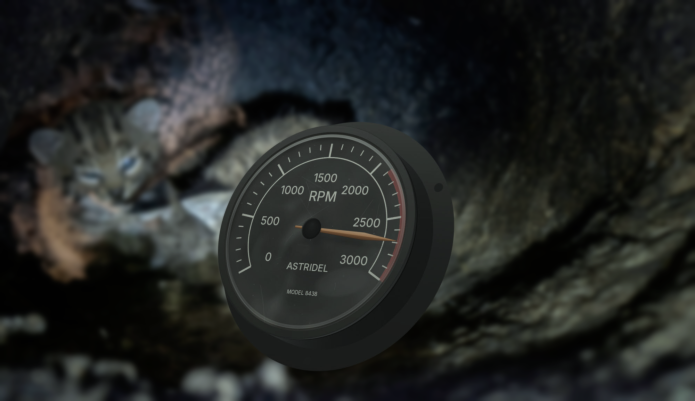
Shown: value=2700 unit=rpm
